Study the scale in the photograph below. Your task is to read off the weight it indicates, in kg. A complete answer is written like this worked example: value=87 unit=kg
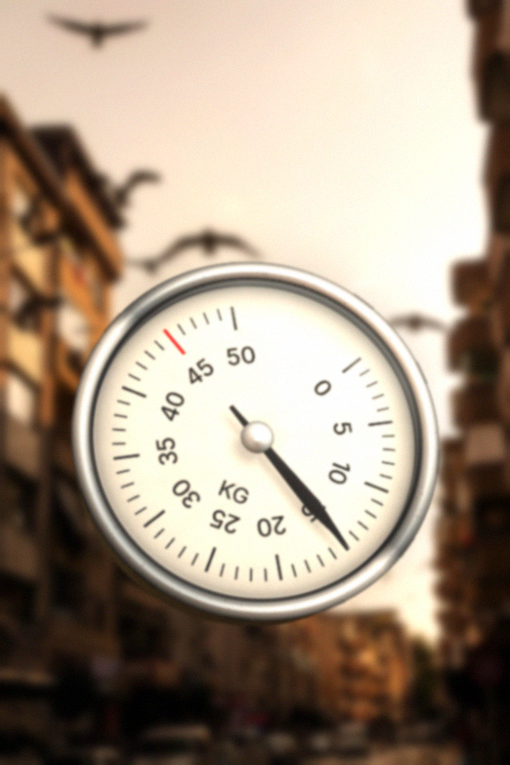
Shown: value=15 unit=kg
